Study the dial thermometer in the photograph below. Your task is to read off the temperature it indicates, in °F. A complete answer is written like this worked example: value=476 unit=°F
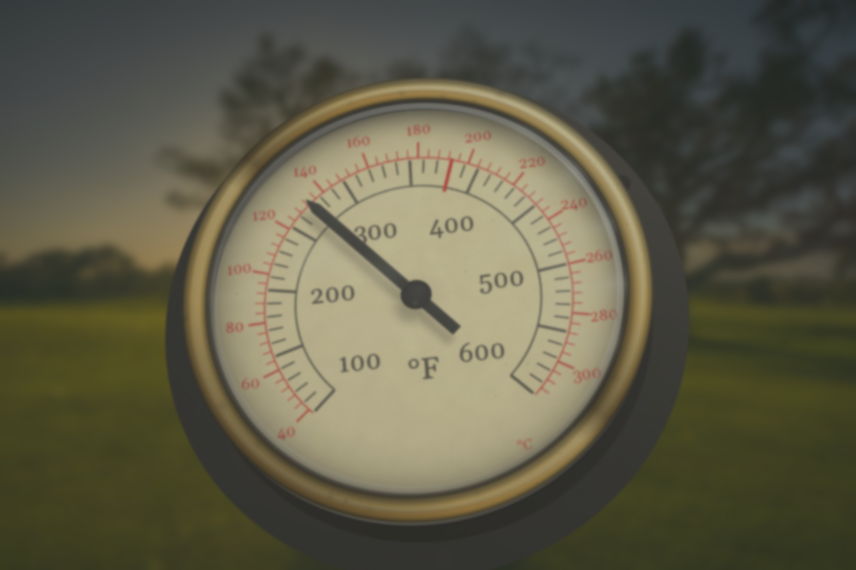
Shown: value=270 unit=°F
